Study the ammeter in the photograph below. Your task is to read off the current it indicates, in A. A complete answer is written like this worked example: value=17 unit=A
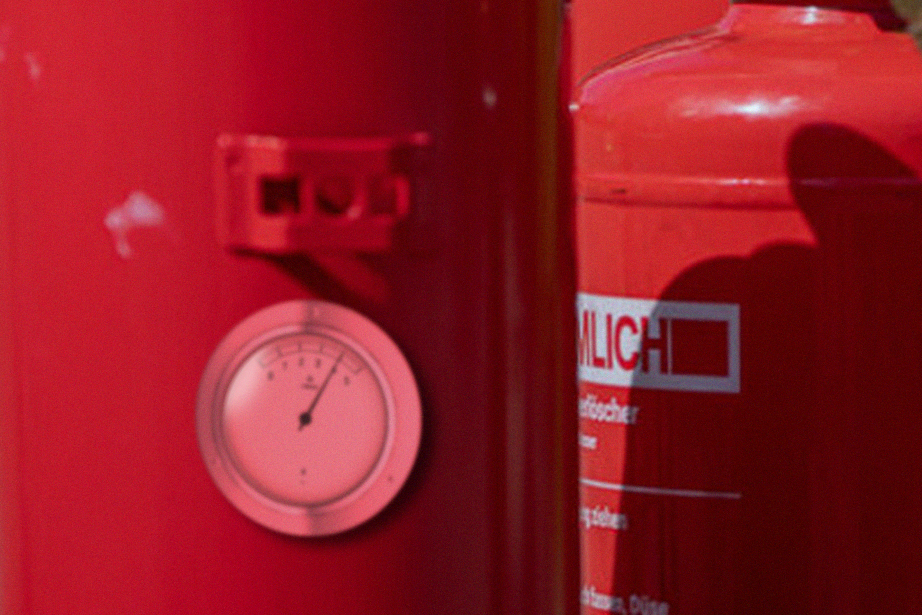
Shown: value=4 unit=A
